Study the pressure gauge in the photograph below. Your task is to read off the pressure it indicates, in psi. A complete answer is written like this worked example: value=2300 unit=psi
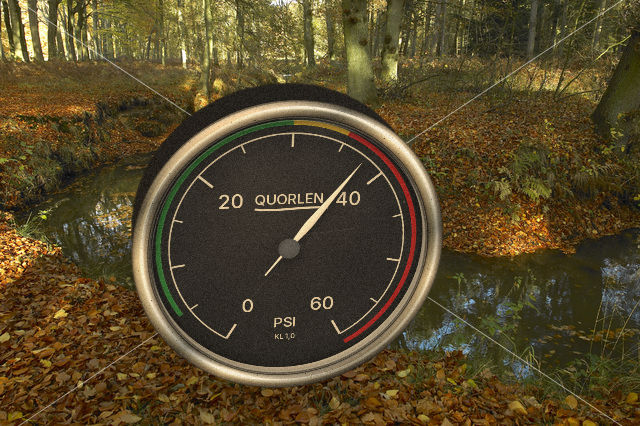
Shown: value=37.5 unit=psi
